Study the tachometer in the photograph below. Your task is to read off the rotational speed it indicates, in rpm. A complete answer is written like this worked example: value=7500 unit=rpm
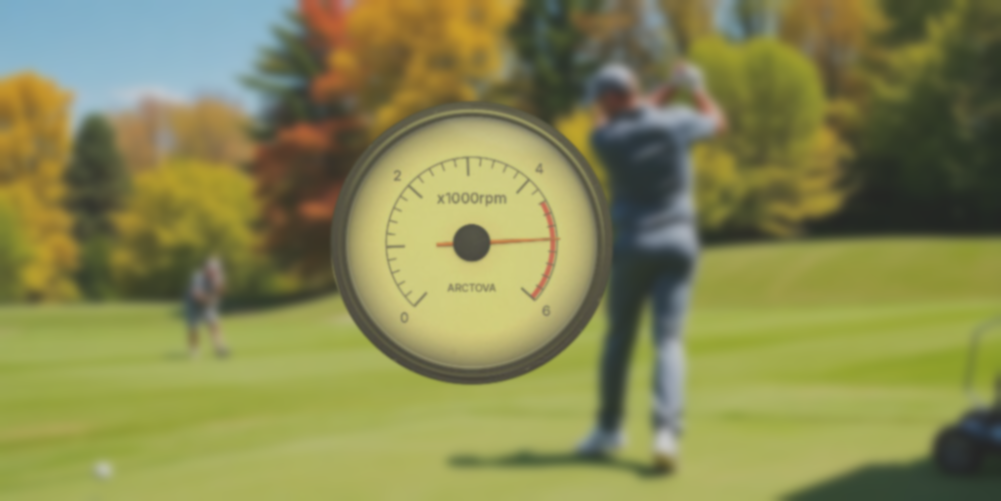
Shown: value=5000 unit=rpm
